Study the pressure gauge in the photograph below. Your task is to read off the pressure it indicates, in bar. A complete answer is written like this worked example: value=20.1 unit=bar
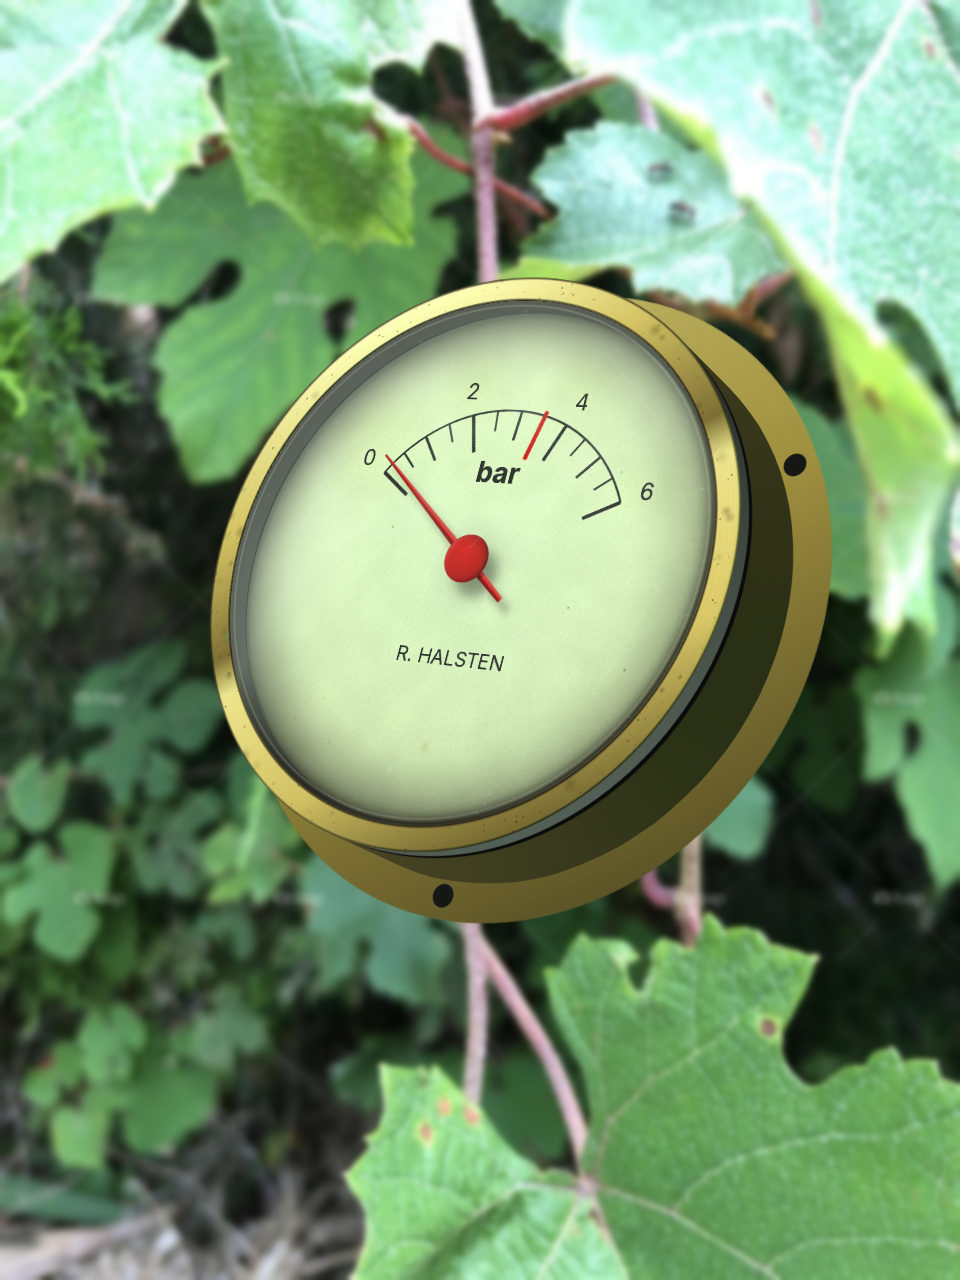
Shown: value=0.25 unit=bar
